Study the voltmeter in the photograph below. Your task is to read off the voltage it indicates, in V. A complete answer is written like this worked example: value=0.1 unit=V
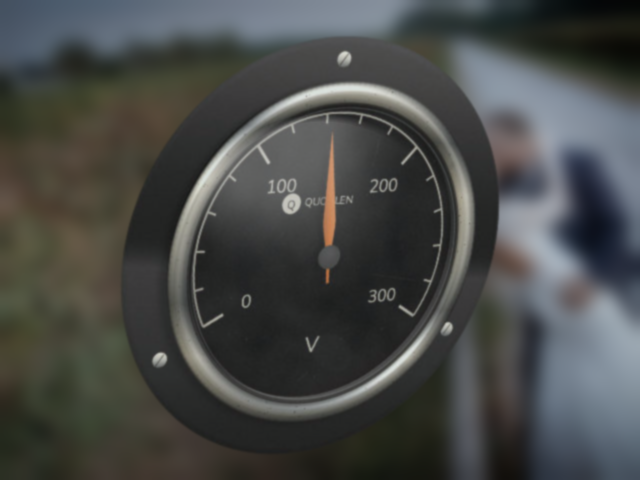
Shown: value=140 unit=V
